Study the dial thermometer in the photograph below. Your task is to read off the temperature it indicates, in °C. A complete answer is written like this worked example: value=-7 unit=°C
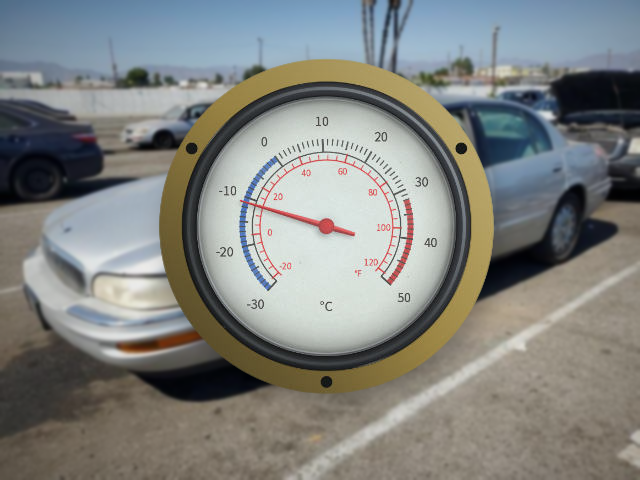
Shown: value=-11 unit=°C
